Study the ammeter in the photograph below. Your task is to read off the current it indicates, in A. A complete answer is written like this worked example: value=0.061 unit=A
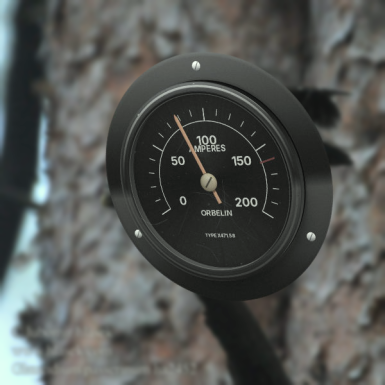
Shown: value=80 unit=A
